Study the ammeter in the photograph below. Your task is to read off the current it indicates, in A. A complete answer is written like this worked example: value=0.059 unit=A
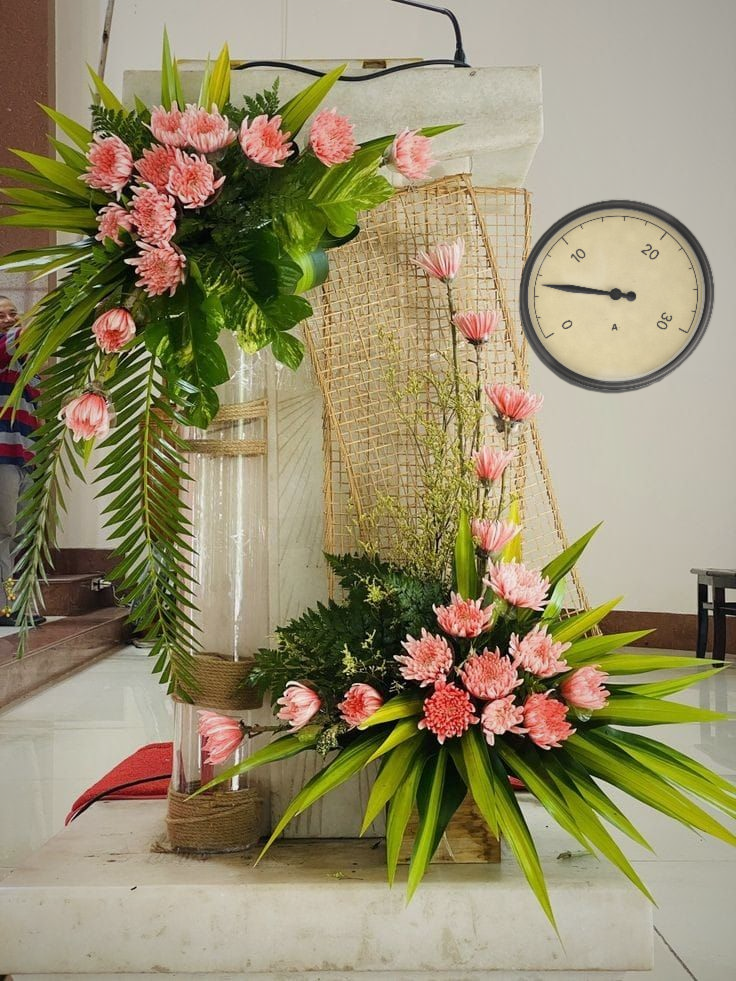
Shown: value=5 unit=A
